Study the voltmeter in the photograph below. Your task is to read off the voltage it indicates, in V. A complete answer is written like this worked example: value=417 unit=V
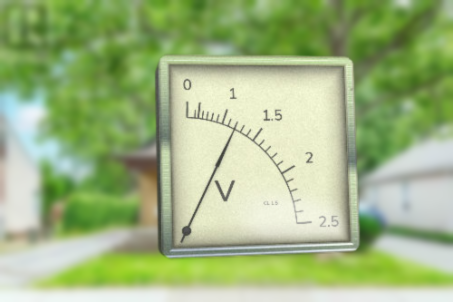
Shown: value=1.2 unit=V
